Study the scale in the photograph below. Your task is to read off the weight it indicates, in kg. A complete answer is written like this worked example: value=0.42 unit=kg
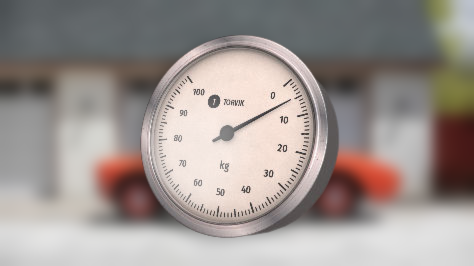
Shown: value=5 unit=kg
